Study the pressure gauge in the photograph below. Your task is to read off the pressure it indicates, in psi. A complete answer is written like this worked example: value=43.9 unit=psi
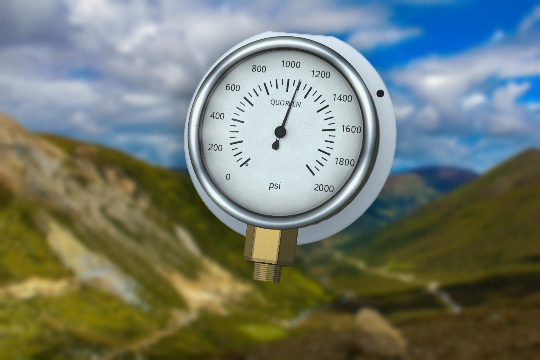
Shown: value=1100 unit=psi
